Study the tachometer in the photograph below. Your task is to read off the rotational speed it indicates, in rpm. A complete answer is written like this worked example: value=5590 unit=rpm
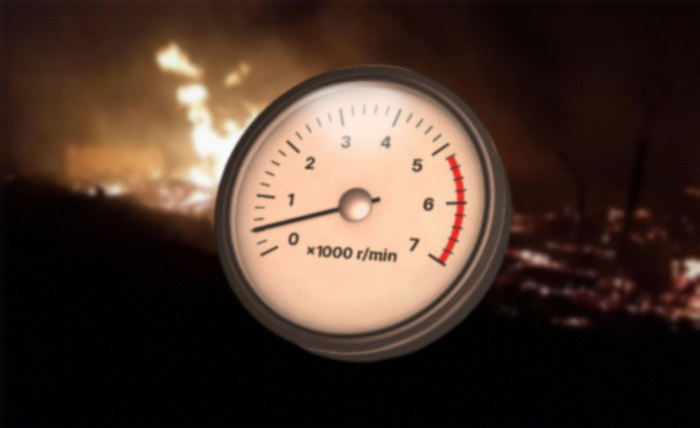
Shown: value=400 unit=rpm
